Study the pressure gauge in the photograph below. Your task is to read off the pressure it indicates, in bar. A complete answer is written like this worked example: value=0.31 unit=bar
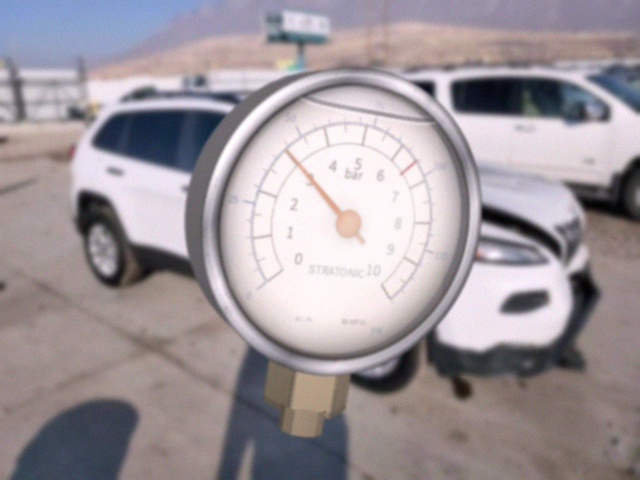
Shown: value=3 unit=bar
